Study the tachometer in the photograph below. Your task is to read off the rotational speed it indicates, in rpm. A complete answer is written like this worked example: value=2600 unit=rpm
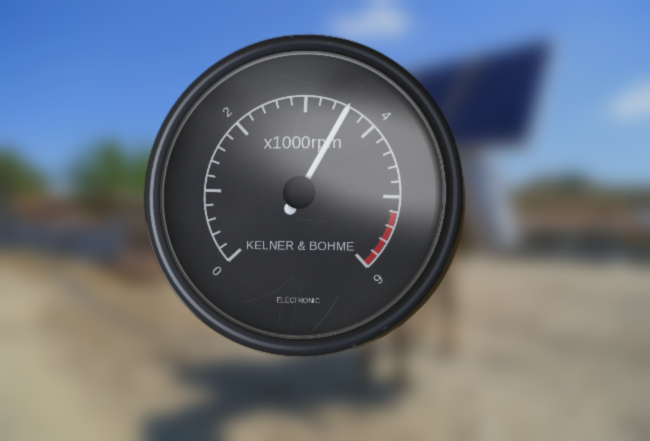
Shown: value=3600 unit=rpm
